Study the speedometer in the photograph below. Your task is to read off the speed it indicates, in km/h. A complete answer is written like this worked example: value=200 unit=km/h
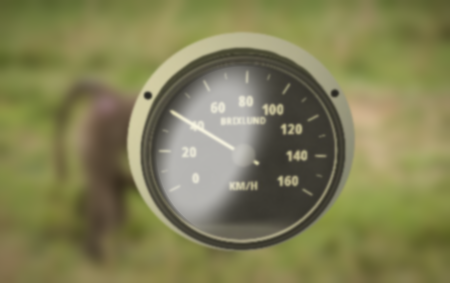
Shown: value=40 unit=km/h
